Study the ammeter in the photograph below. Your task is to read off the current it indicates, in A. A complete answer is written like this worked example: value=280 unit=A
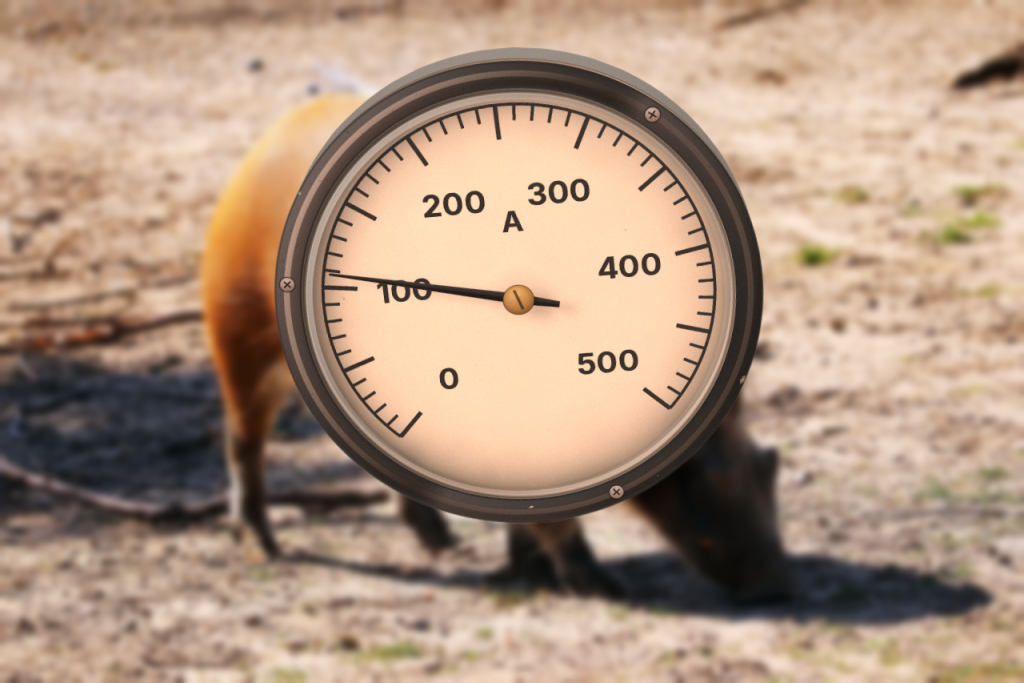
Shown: value=110 unit=A
